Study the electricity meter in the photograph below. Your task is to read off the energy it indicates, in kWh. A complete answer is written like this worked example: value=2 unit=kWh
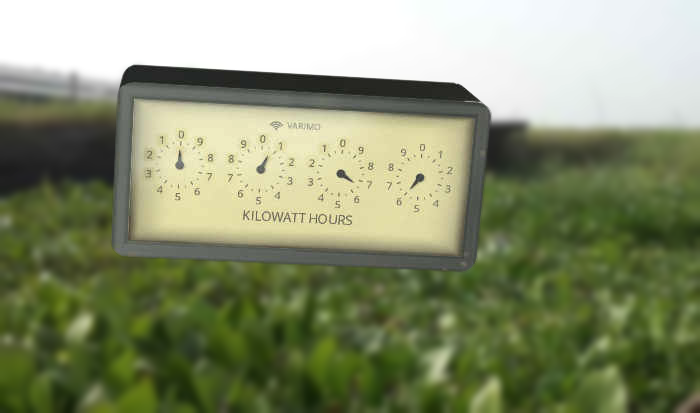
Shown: value=66 unit=kWh
